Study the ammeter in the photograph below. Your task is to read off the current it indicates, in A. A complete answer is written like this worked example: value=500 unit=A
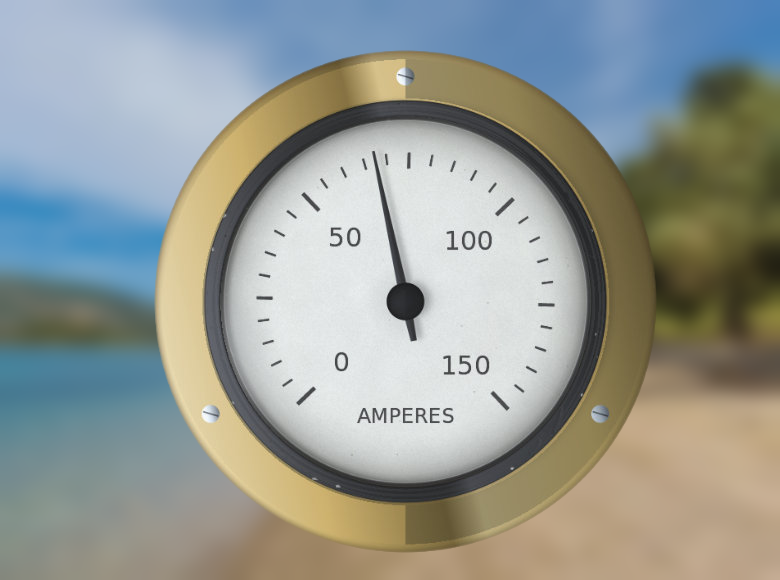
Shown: value=67.5 unit=A
